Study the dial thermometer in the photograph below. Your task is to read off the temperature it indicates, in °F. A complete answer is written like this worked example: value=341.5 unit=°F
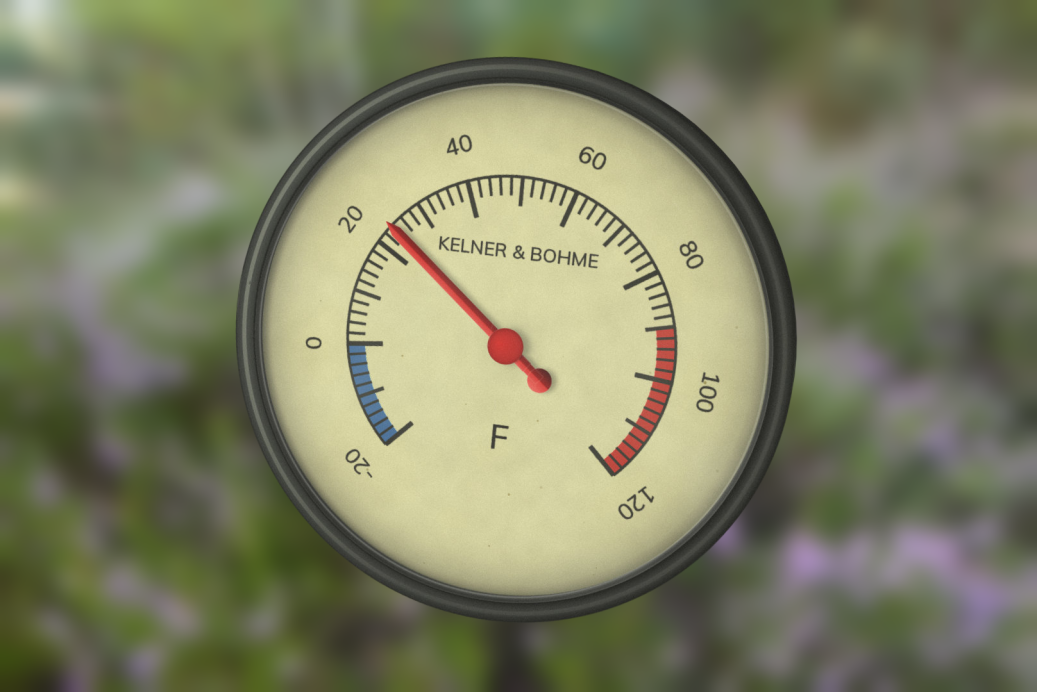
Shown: value=24 unit=°F
